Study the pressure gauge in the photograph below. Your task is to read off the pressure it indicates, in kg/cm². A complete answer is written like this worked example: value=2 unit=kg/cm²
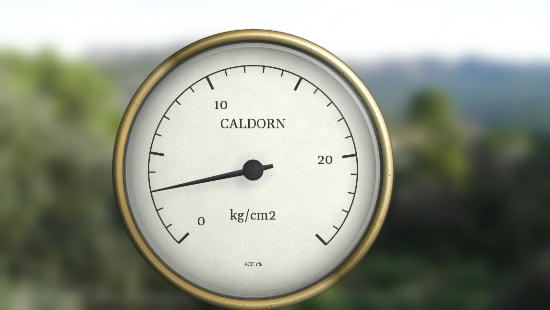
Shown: value=3 unit=kg/cm²
